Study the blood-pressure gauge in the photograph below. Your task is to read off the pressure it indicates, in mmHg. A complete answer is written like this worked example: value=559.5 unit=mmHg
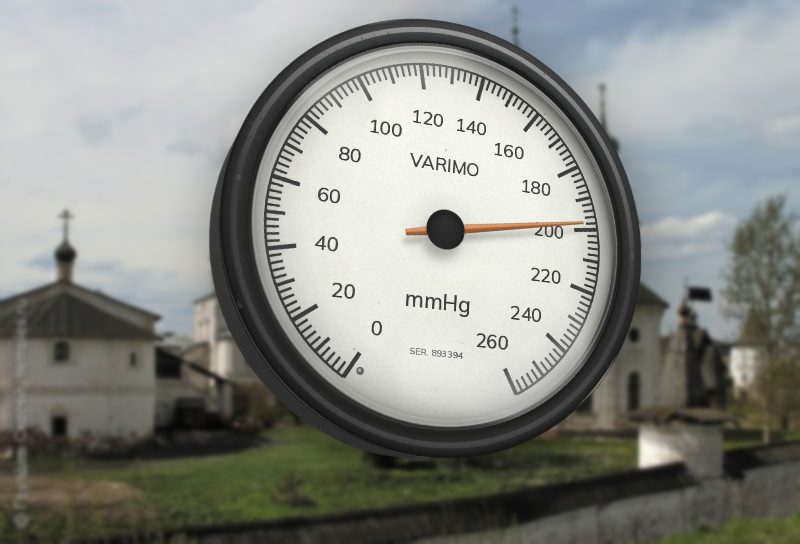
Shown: value=198 unit=mmHg
